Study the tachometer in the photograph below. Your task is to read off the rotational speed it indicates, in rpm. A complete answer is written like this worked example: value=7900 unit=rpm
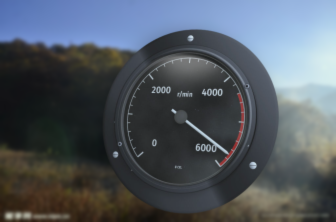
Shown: value=5700 unit=rpm
